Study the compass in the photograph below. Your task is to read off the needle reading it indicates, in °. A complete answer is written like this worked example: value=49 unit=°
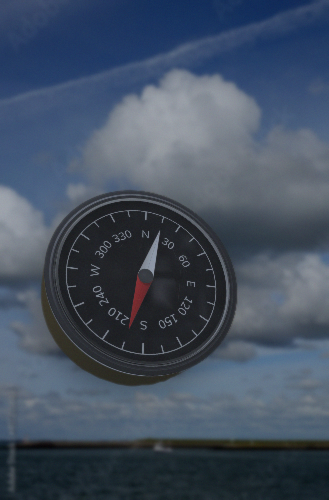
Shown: value=195 unit=°
